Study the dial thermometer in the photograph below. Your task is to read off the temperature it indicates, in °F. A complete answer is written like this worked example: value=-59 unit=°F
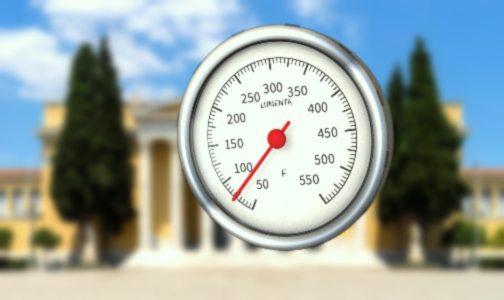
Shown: value=75 unit=°F
